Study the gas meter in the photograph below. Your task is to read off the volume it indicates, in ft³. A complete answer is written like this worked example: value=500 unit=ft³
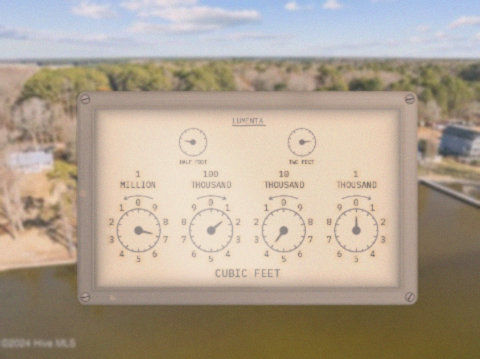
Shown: value=714000 unit=ft³
